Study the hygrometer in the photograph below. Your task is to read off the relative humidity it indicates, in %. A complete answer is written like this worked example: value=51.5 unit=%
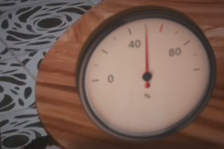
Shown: value=50 unit=%
